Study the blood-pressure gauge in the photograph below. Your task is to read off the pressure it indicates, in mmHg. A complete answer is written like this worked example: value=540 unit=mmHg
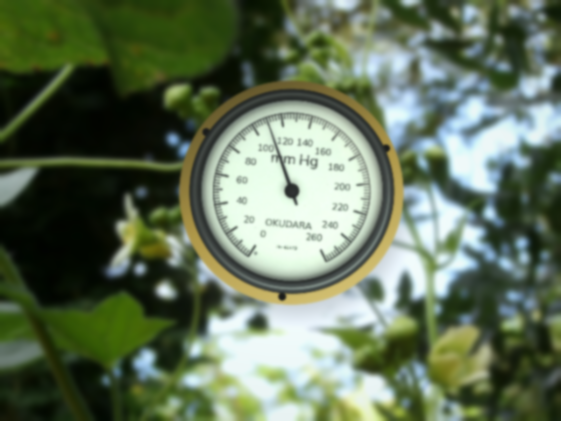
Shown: value=110 unit=mmHg
